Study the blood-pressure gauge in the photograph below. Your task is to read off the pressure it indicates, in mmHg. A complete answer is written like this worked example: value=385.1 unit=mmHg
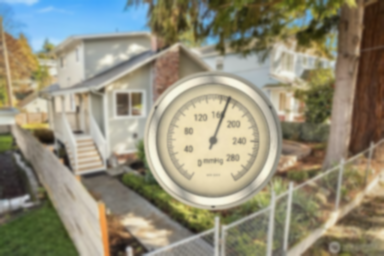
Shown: value=170 unit=mmHg
